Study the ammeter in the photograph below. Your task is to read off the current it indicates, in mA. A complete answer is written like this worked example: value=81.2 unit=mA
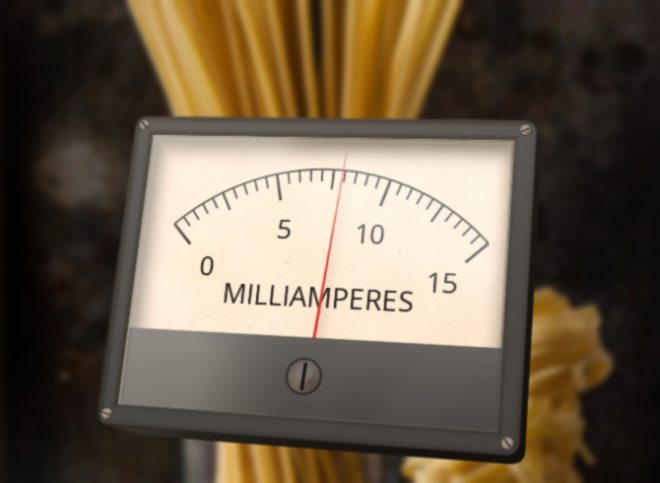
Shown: value=8 unit=mA
